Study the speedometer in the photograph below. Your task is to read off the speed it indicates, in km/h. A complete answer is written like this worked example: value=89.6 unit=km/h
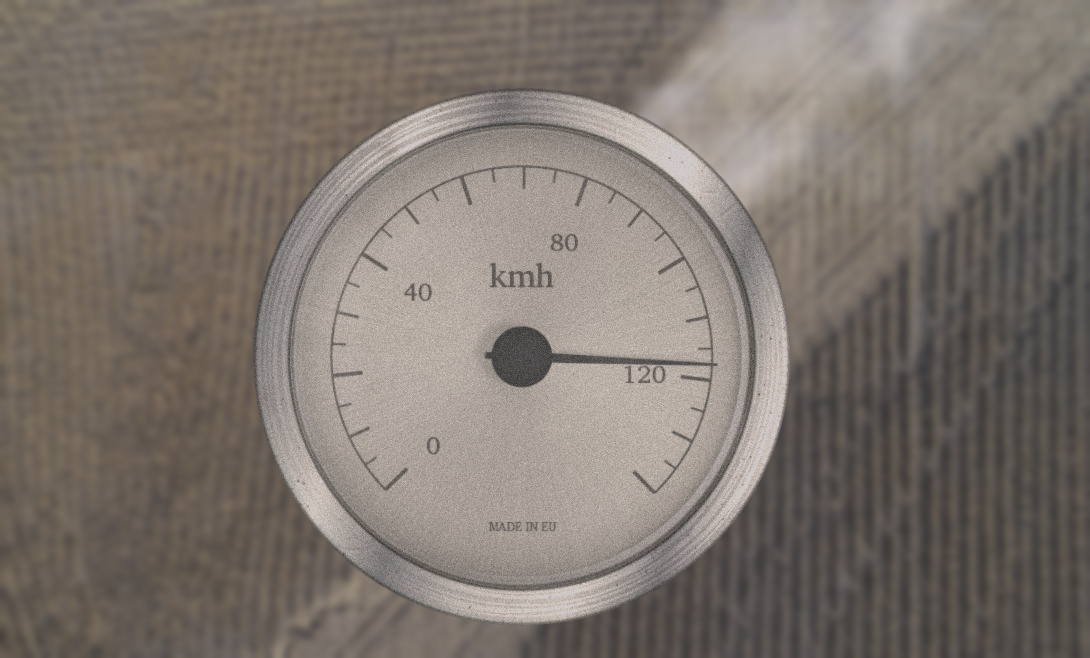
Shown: value=117.5 unit=km/h
